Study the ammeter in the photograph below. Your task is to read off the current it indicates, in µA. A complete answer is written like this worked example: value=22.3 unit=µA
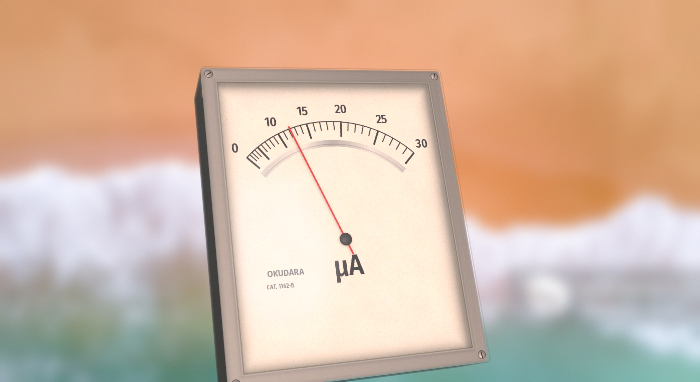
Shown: value=12 unit=µA
